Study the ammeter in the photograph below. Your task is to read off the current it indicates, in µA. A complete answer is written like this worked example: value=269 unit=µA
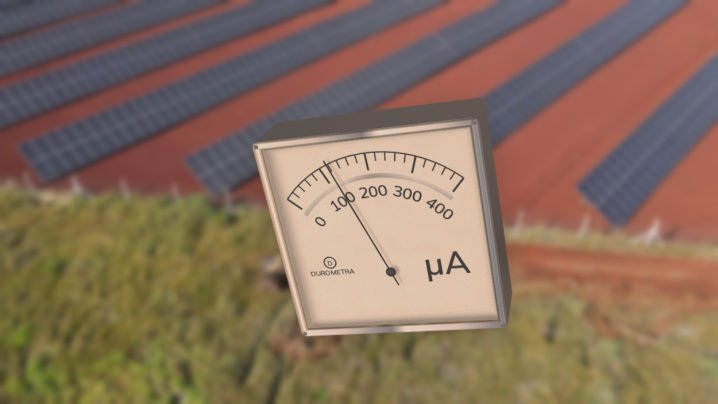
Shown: value=120 unit=µA
